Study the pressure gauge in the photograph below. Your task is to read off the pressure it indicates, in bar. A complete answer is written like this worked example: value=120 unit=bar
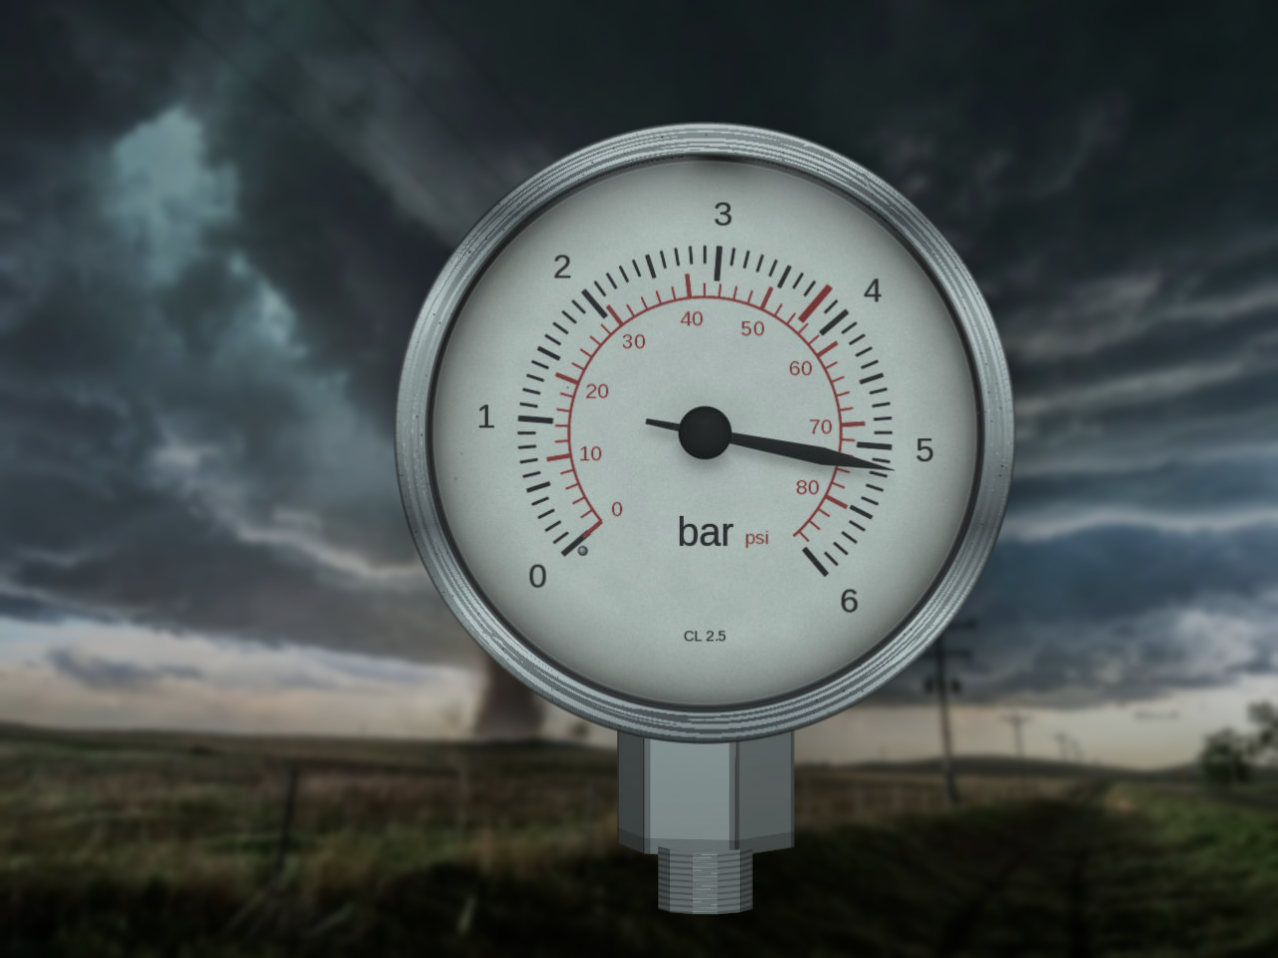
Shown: value=5.15 unit=bar
